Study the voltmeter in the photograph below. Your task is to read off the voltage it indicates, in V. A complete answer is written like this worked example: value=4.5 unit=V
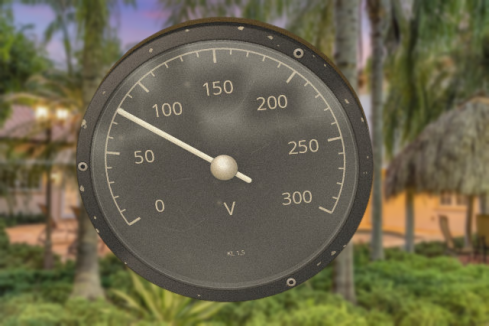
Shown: value=80 unit=V
